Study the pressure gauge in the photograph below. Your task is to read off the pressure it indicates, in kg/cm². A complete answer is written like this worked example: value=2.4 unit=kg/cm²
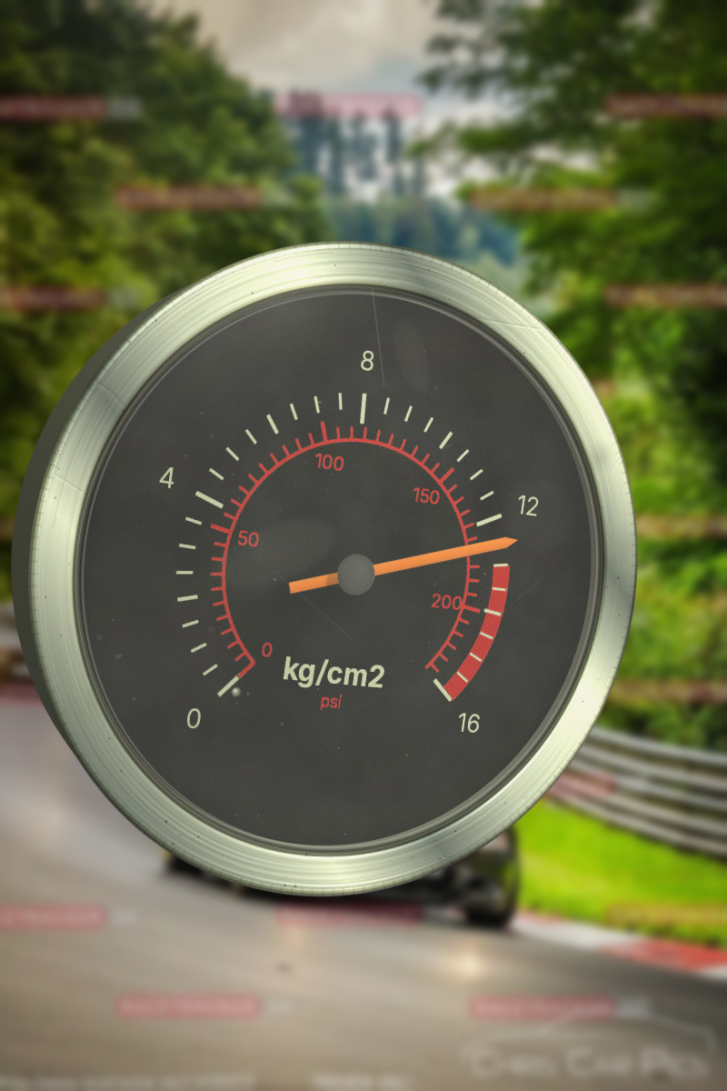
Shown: value=12.5 unit=kg/cm²
